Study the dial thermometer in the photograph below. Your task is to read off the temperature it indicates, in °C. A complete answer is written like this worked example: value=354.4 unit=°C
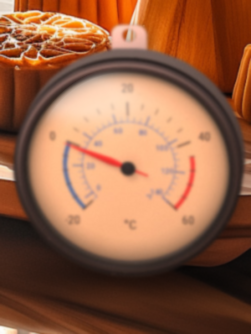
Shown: value=0 unit=°C
